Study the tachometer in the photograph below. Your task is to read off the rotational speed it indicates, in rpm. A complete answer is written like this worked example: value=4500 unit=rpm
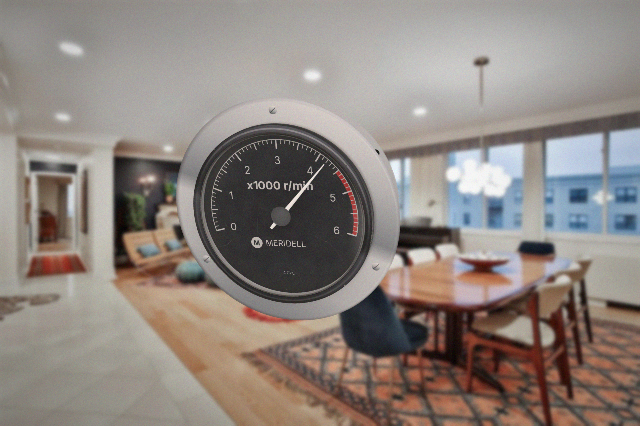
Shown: value=4200 unit=rpm
